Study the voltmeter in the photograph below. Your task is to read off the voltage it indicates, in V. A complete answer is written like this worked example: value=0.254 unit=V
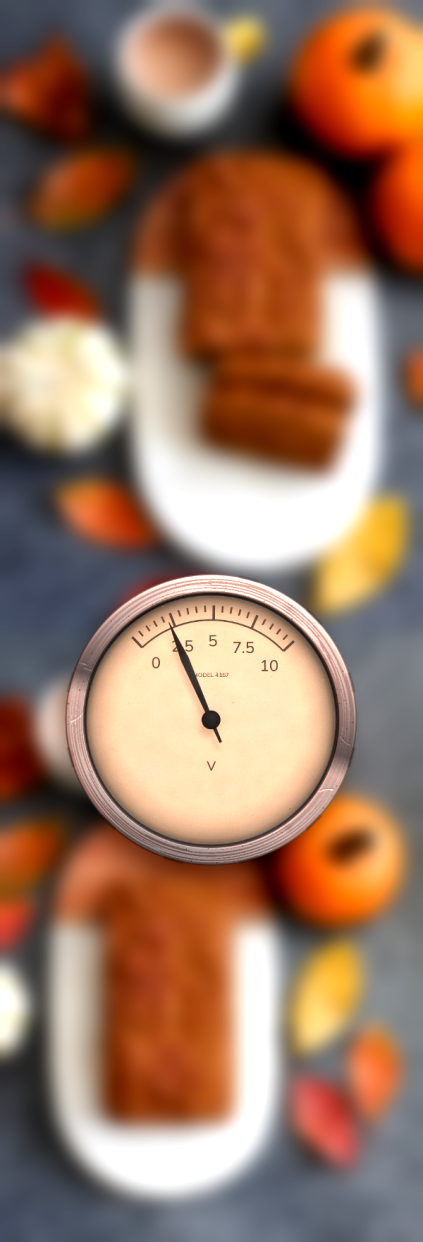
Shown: value=2.25 unit=V
